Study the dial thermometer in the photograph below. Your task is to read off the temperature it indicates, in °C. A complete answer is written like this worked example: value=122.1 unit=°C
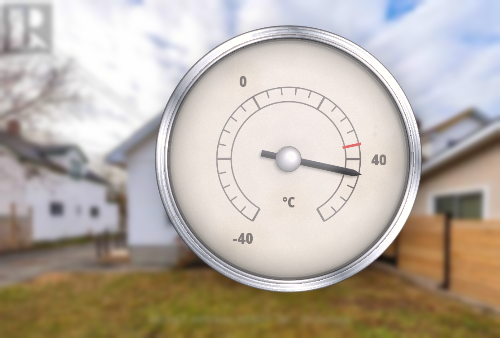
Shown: value=44 unit=°C
